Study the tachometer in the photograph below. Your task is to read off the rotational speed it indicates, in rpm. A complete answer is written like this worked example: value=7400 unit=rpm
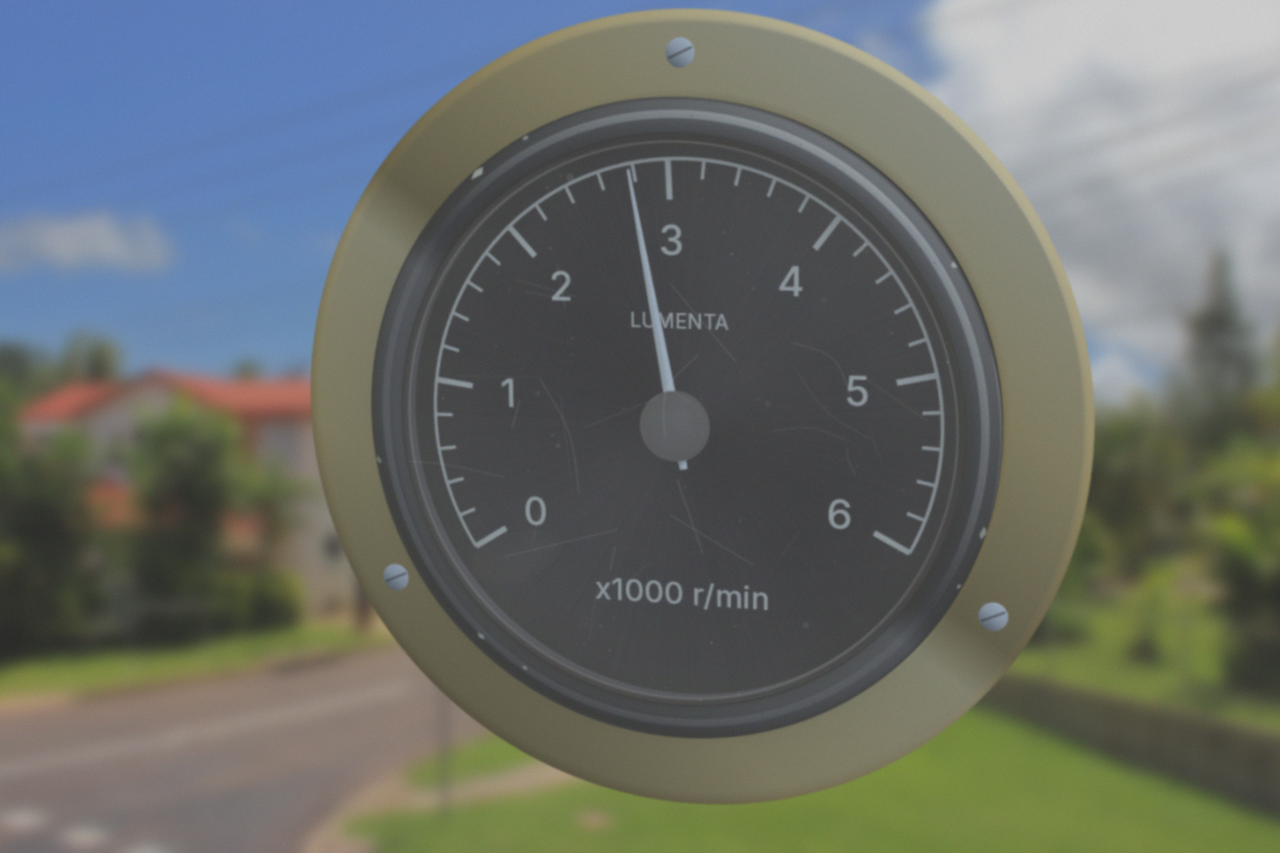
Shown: value=2800 unit=rpm
